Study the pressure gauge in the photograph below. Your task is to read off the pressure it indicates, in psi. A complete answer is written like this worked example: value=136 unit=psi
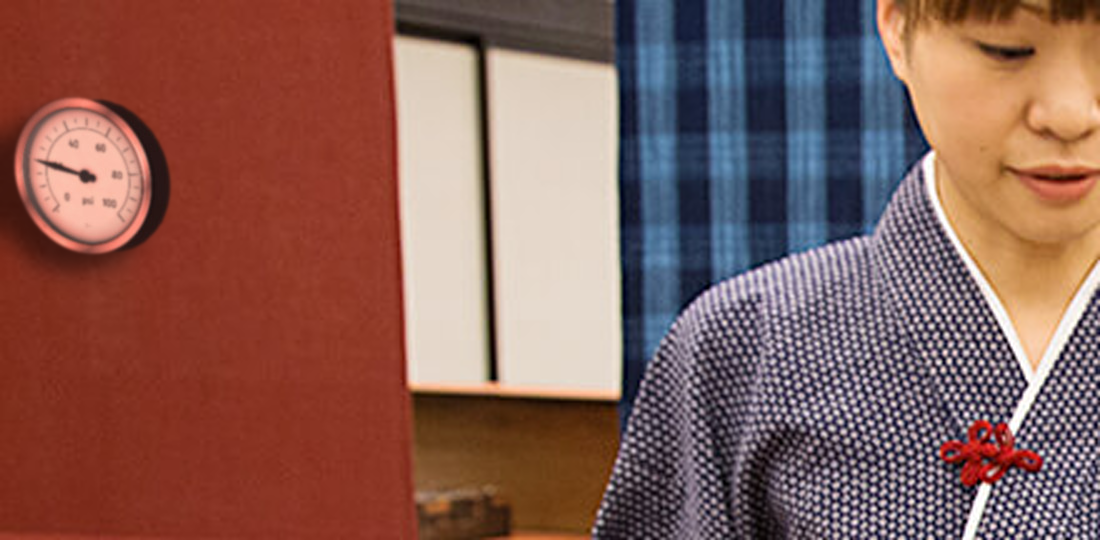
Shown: value=20 unit=psi
